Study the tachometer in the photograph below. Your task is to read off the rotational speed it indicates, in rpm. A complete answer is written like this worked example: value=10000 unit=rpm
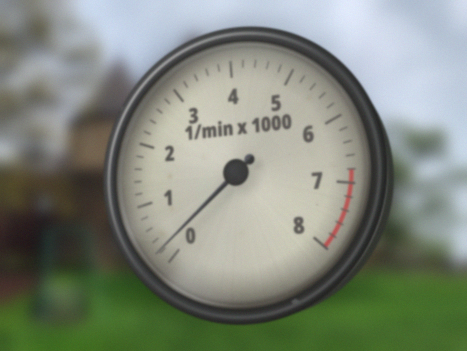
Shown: value=200 unit=rpm
